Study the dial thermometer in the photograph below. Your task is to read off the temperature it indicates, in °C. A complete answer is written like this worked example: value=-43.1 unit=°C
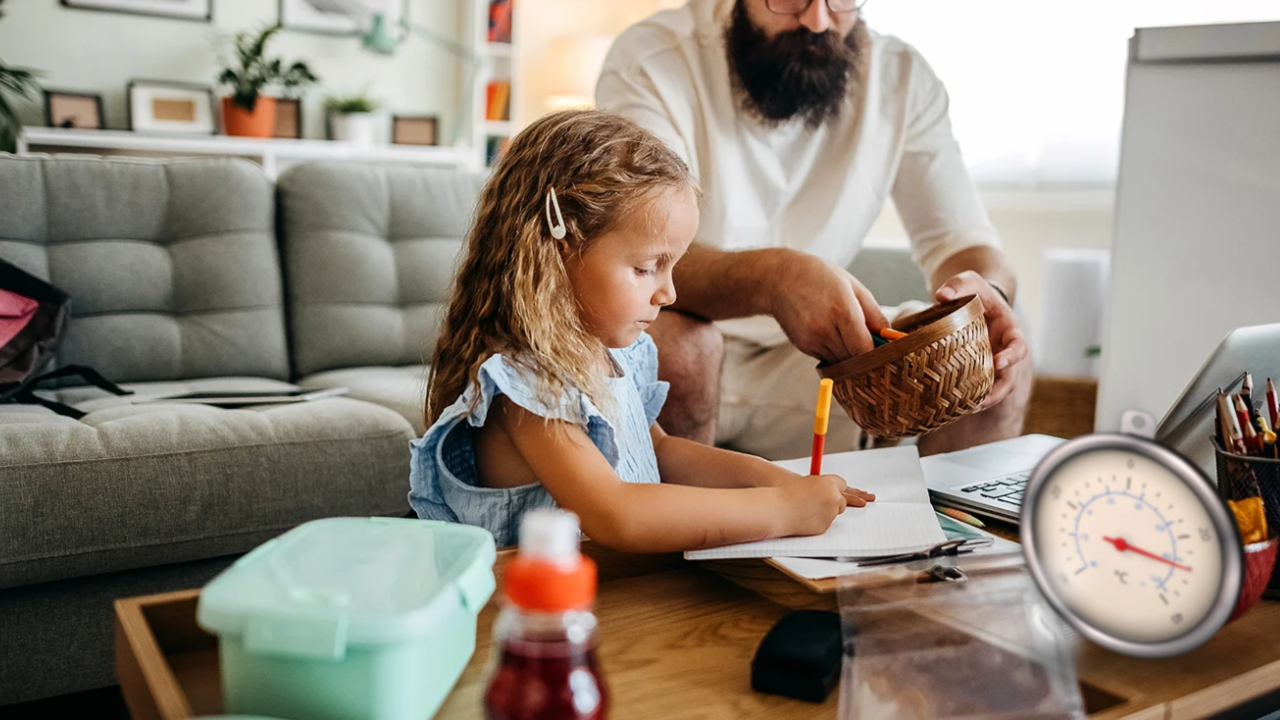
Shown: value=28 unit=°C
